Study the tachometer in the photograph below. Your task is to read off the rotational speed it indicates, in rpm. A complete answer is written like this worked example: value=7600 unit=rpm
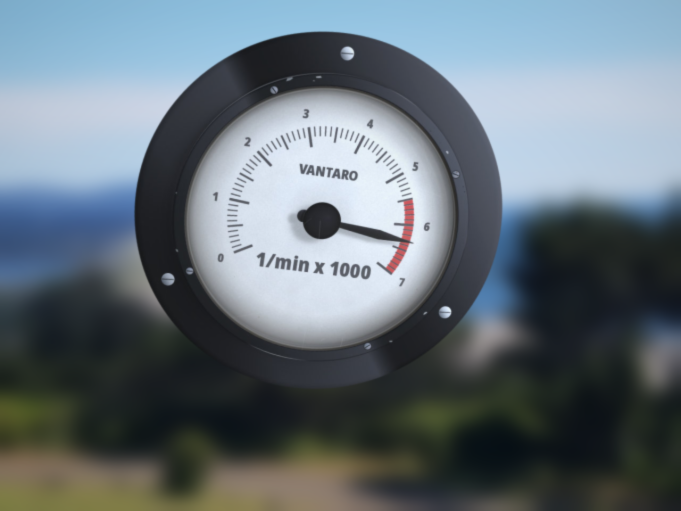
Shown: value=6300 unit=rpm
